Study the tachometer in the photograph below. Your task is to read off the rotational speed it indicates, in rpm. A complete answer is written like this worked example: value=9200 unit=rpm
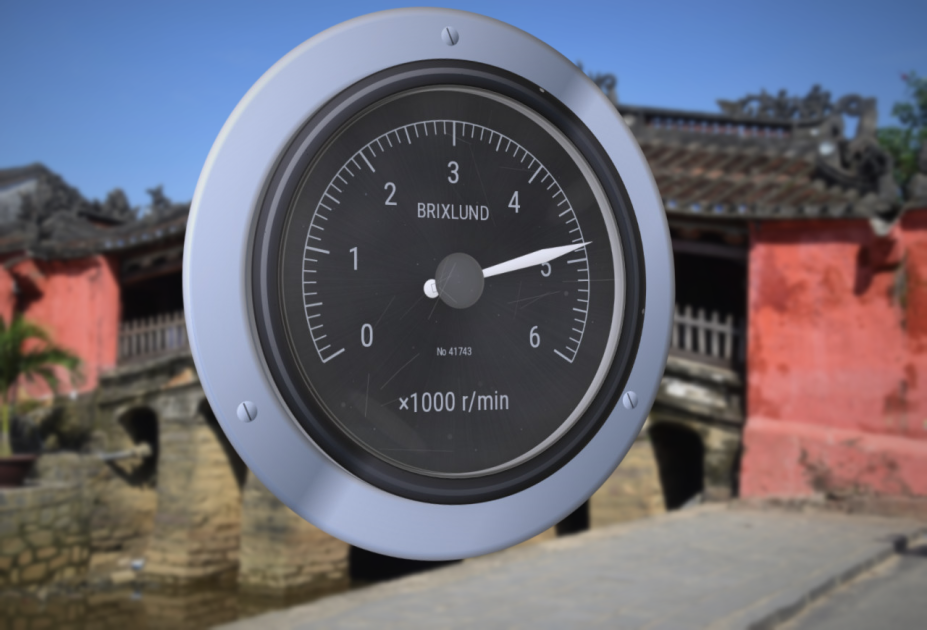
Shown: value=4850 unit=rpm
